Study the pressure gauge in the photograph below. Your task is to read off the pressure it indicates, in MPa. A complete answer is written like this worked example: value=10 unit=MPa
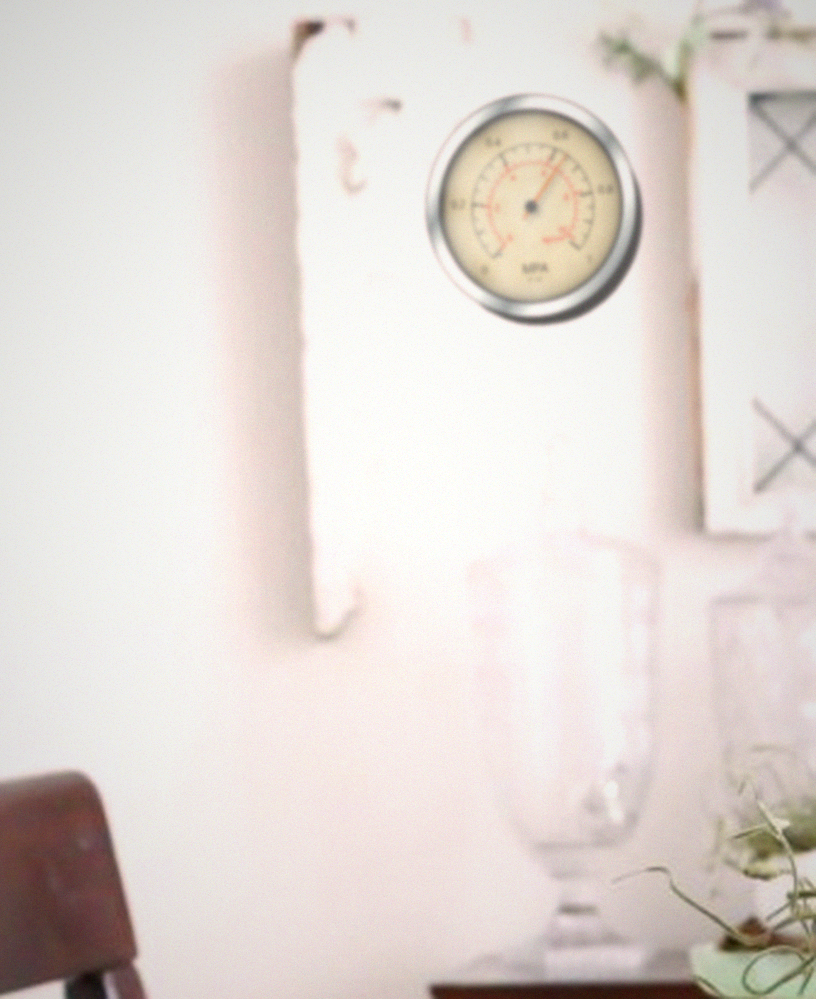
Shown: value=0.65 unit=MPa
